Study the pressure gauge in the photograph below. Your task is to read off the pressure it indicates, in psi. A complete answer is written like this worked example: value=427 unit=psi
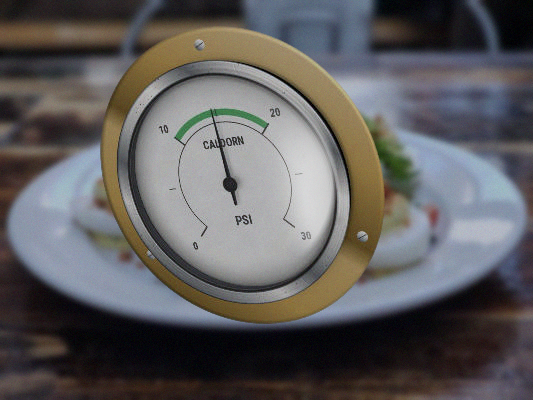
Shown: value=15 unit=psi
